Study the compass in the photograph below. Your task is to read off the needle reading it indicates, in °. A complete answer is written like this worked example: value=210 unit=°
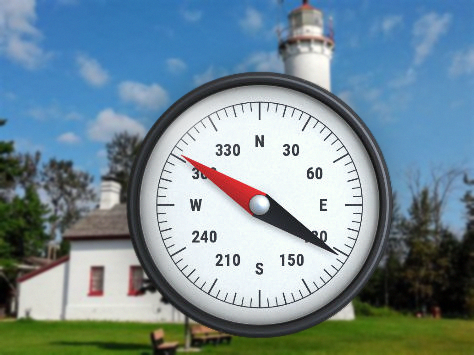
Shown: value=302.5 unit=°
